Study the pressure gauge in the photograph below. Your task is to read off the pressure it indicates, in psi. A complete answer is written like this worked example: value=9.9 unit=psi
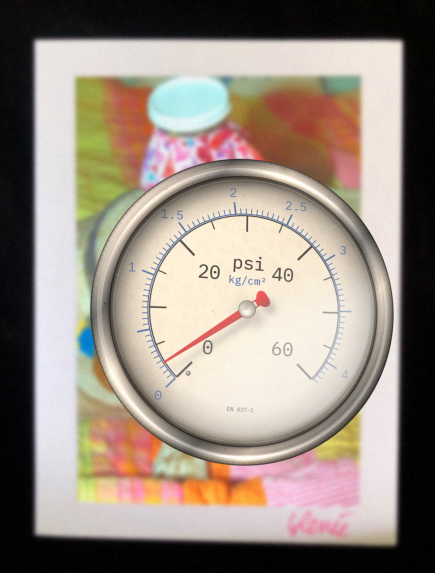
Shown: value=2.5 unit=psi
